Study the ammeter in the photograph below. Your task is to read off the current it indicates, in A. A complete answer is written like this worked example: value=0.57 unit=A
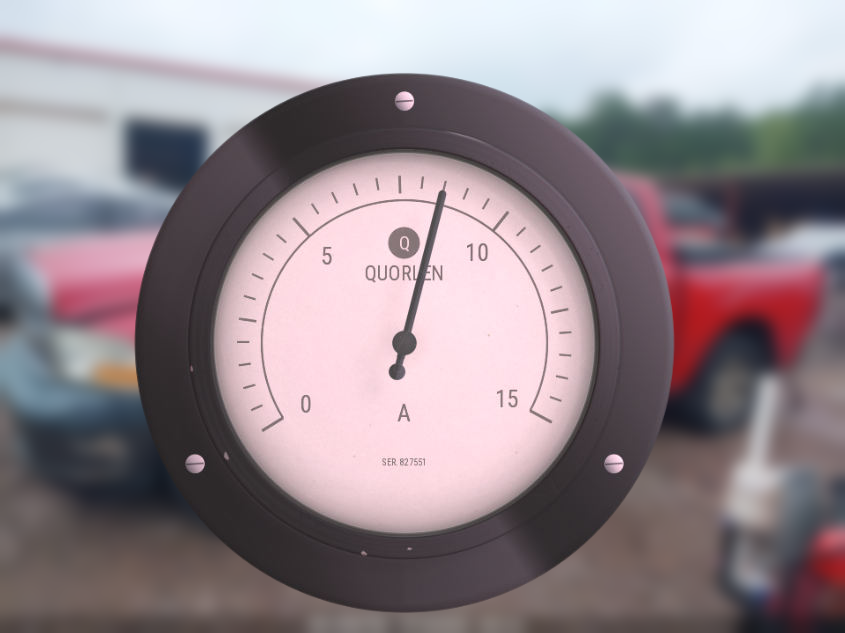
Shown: value=8.5 unit=A
